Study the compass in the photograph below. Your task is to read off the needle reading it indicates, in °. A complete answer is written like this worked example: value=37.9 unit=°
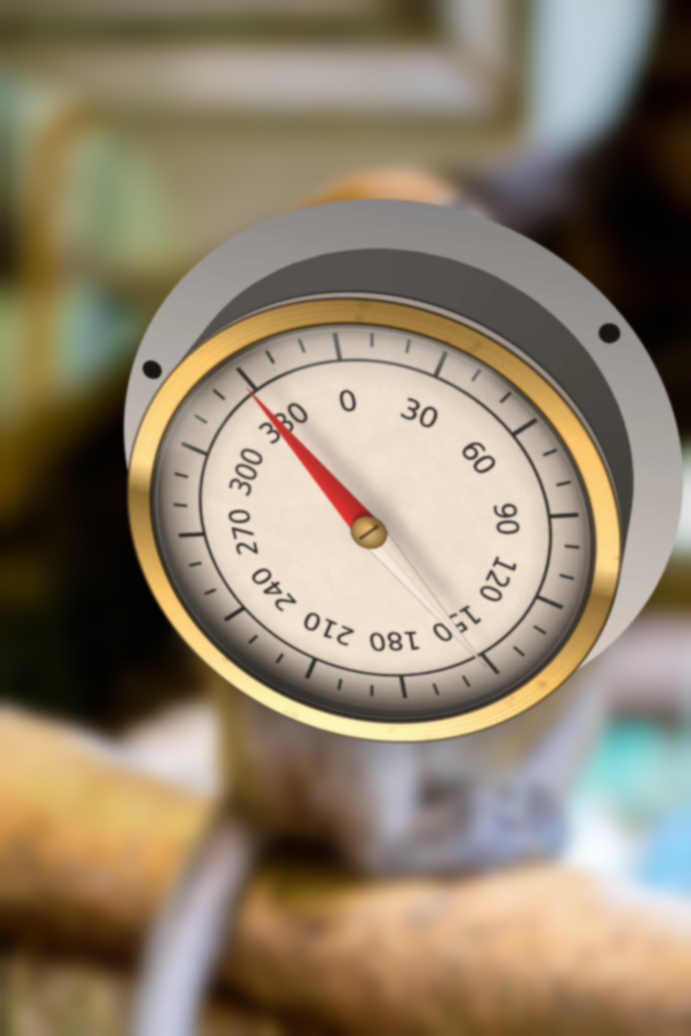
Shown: value=330 unit=°
